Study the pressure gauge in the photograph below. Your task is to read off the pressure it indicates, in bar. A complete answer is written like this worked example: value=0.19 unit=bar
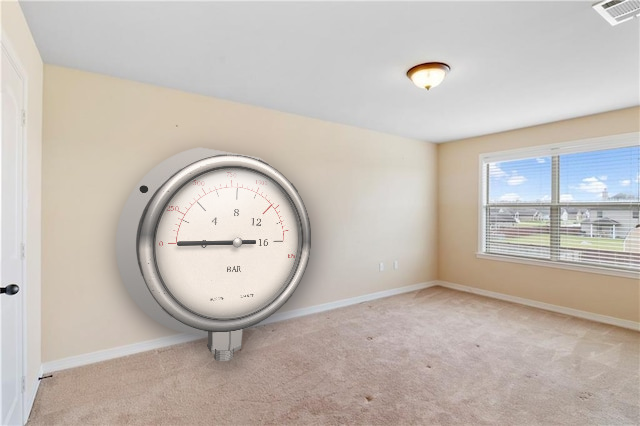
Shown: value=0 unit=bar
